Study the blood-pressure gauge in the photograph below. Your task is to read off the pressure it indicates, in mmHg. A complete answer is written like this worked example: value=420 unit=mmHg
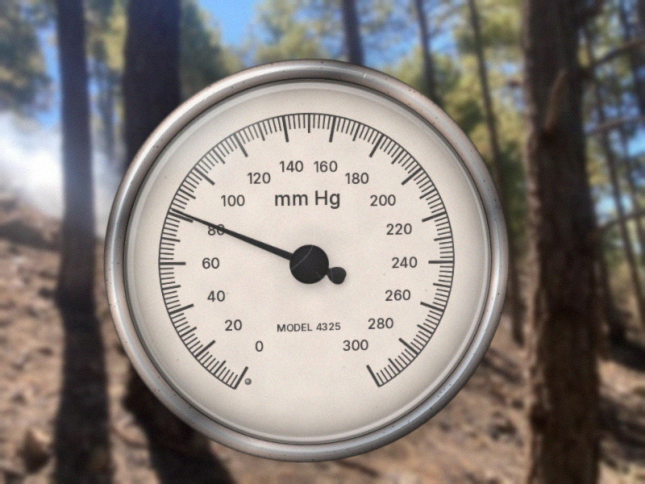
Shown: value=82 unit=mmHg
